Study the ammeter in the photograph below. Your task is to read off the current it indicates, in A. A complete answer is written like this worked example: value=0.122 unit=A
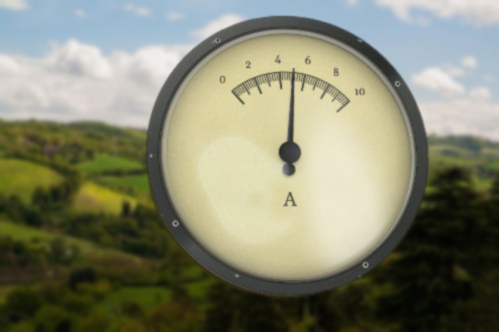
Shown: value=5 unit=A
